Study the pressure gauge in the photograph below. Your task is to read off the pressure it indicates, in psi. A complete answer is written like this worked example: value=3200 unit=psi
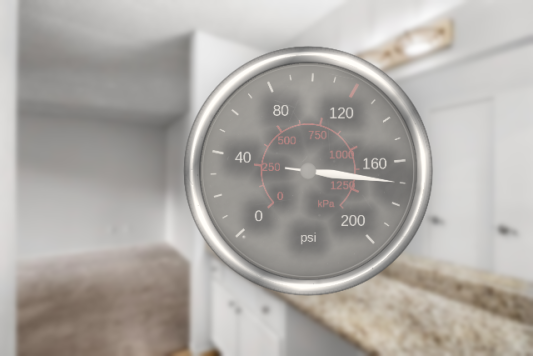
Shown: value=170 unit=psi
